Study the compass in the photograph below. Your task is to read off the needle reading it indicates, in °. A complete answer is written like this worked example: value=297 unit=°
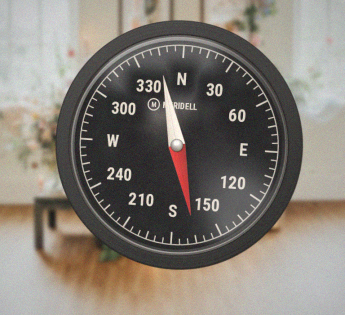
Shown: value=165 unit=°
